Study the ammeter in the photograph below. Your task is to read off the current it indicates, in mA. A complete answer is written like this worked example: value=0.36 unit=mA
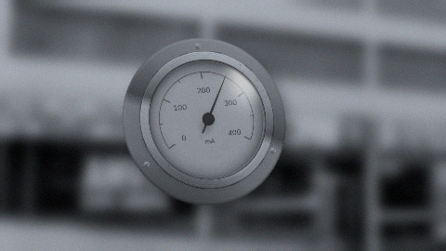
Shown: value=250 unit=mA
